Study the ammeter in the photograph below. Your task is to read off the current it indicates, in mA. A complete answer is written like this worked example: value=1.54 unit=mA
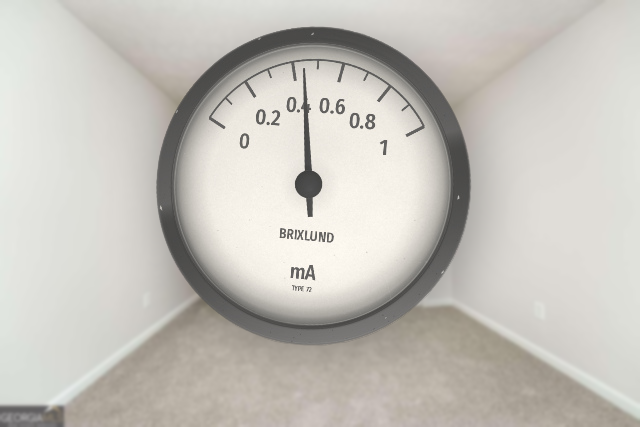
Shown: value=0.45 unit=mA
